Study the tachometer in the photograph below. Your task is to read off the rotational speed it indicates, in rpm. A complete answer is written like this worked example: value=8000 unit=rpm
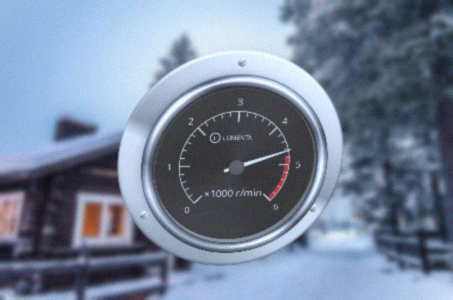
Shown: value=4600 unit=rpm
